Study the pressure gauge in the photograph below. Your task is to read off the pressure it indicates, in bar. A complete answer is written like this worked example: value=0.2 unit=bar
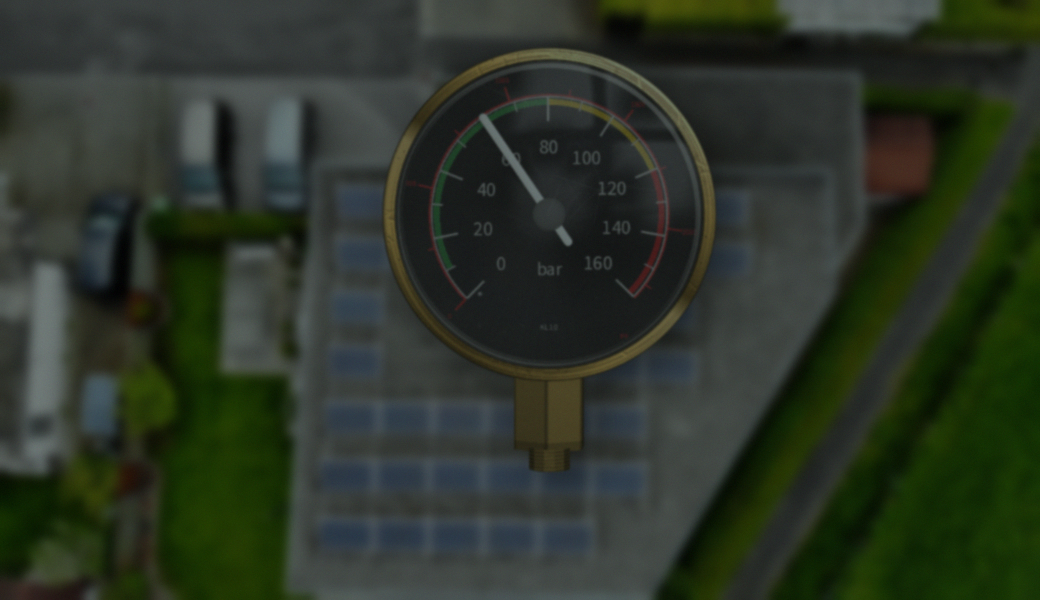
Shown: value=60 unit=bar
